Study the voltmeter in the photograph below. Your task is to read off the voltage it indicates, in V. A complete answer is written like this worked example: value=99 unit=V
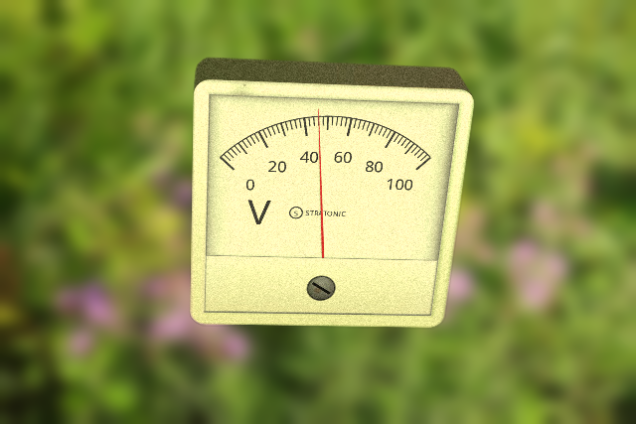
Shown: value=46 unit=V
